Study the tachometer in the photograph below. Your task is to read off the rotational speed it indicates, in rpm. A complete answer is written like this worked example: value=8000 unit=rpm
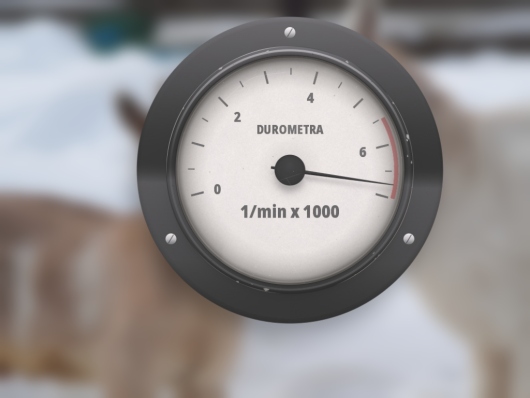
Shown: value=6750 unit=rpm
